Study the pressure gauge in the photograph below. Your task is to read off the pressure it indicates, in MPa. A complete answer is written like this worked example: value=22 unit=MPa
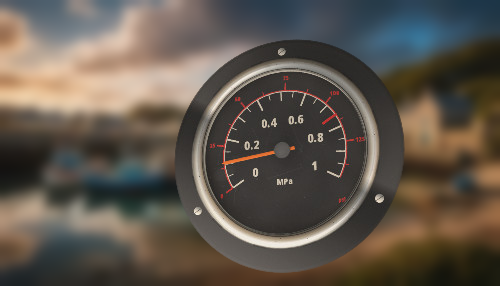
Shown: value=0.1 unit=MPa
